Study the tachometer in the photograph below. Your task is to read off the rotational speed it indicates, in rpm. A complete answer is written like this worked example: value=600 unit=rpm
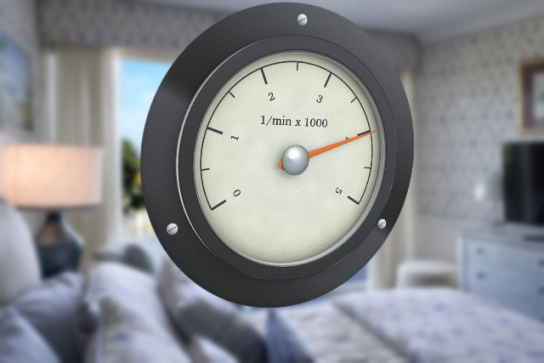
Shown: value=4000 unit=rpm
